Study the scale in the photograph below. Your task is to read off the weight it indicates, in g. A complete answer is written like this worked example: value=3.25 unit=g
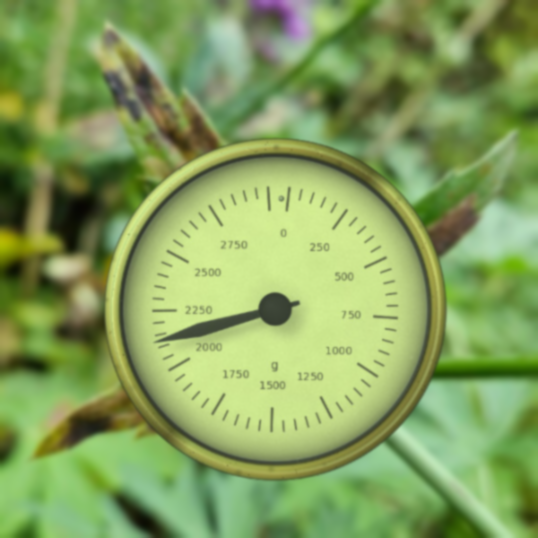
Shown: value=2125 unit=g
